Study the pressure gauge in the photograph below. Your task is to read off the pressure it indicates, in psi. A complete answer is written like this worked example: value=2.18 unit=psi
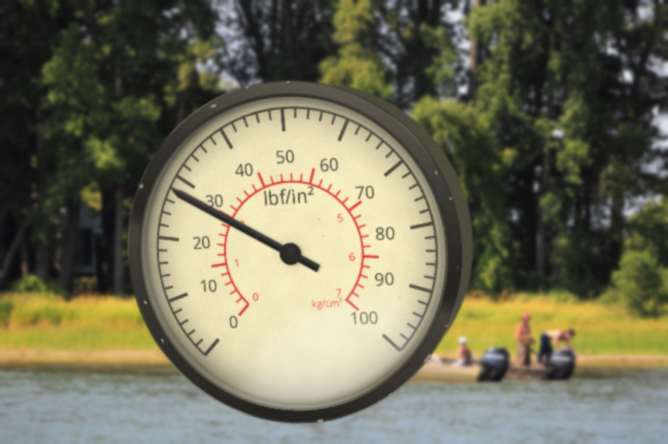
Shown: value=28 unit=psi
